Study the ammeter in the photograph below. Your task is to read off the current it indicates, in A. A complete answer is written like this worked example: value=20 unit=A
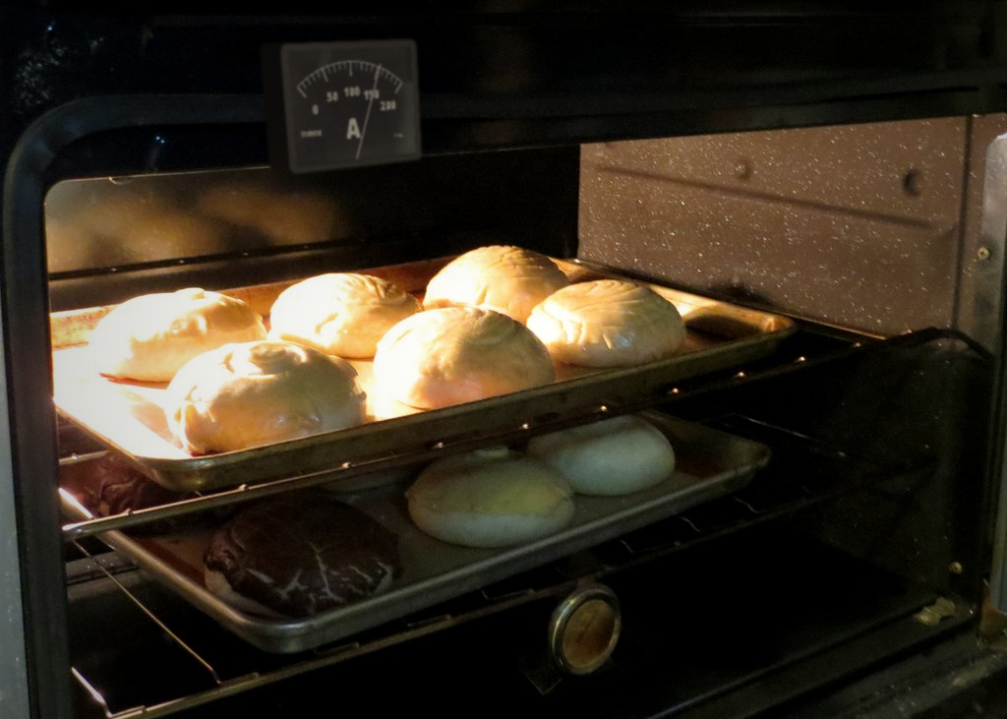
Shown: value=150 unit=A
